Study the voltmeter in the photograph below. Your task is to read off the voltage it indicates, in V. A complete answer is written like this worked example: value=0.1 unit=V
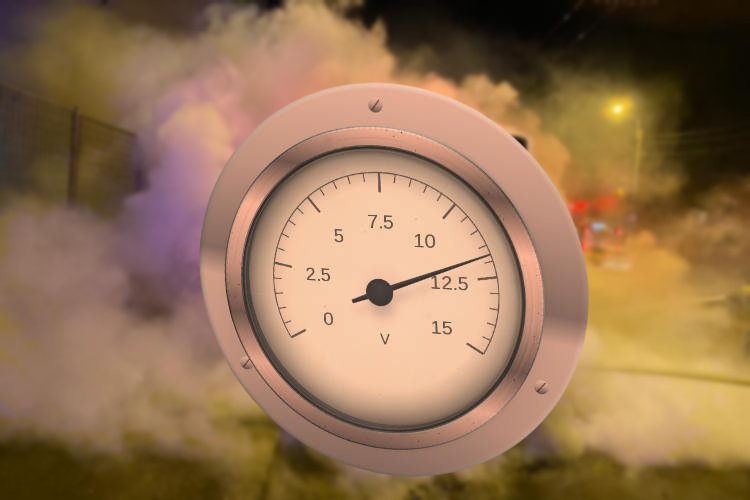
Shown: value=11.75 unit=V
